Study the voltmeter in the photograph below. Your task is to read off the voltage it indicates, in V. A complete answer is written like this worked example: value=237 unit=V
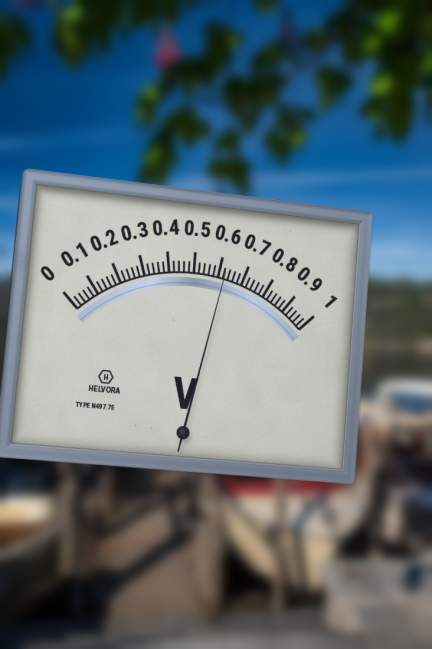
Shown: value=0.62 unit=V
